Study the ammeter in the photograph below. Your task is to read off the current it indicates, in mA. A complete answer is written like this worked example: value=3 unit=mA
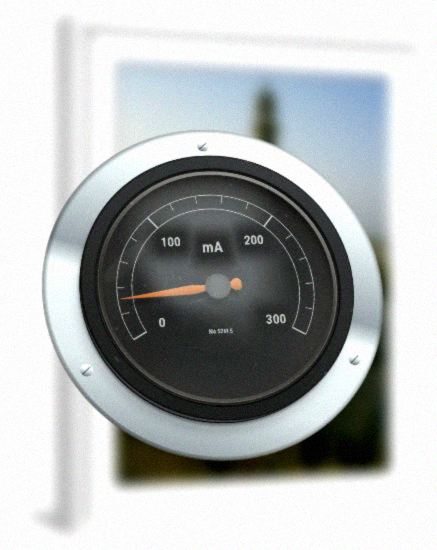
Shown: value=30 unit=mA
